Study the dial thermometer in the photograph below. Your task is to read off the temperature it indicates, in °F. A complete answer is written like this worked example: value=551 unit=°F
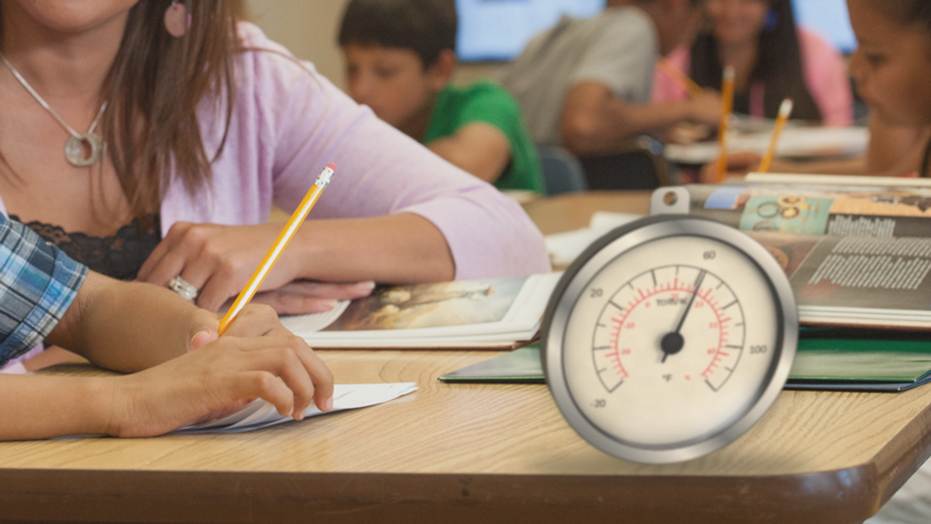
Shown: value=60 unit=°F
